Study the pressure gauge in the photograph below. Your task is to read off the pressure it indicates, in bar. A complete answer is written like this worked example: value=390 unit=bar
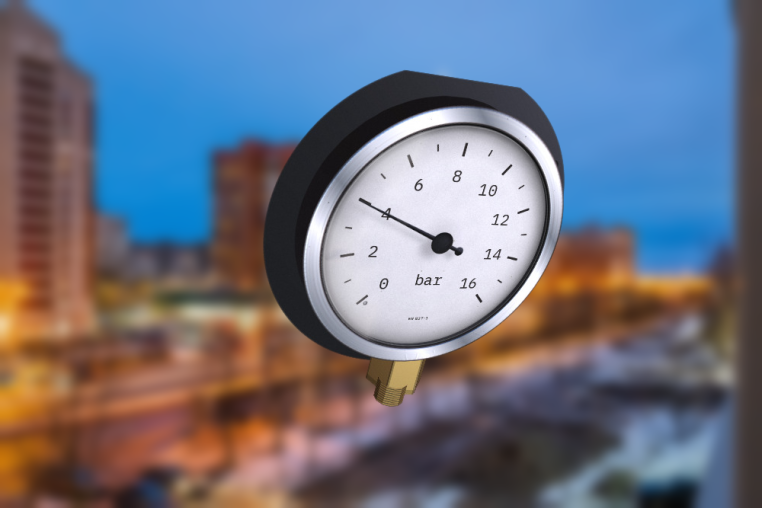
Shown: value=4 unit=bar
